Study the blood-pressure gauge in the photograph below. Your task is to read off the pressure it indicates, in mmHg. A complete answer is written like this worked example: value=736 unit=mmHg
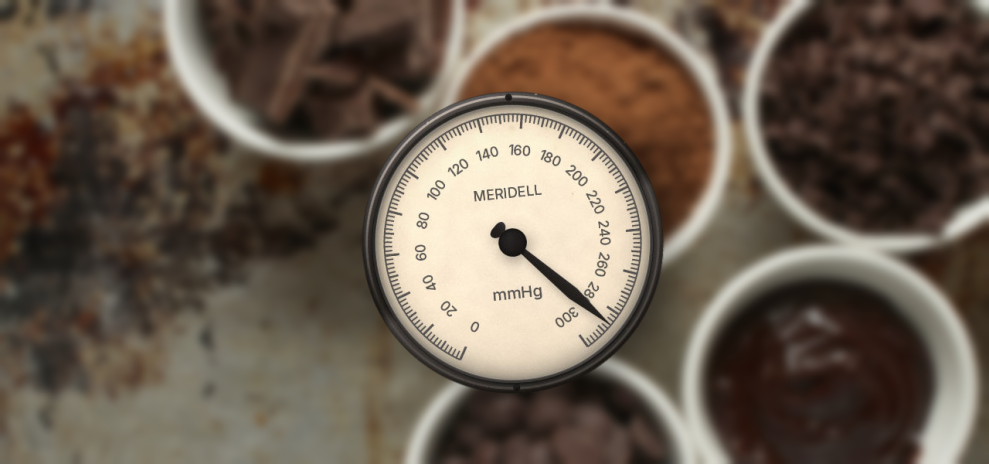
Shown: value=286 unit=mmHg
